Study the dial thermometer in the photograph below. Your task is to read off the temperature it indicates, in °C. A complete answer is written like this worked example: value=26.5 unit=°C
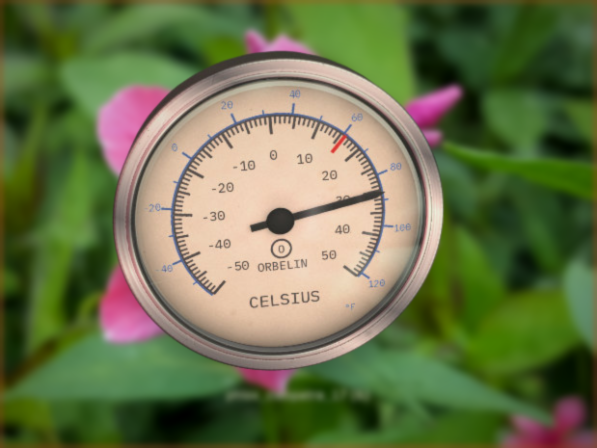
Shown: value=30 unit=°C
